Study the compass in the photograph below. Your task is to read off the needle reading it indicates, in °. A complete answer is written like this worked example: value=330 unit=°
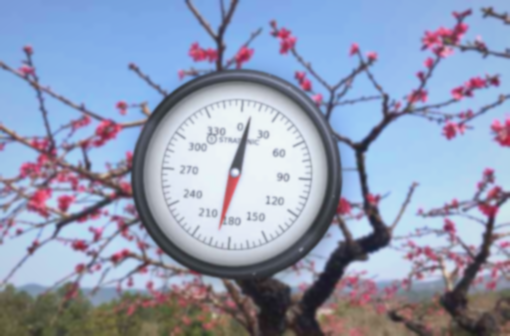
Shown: value=190 unit=°
